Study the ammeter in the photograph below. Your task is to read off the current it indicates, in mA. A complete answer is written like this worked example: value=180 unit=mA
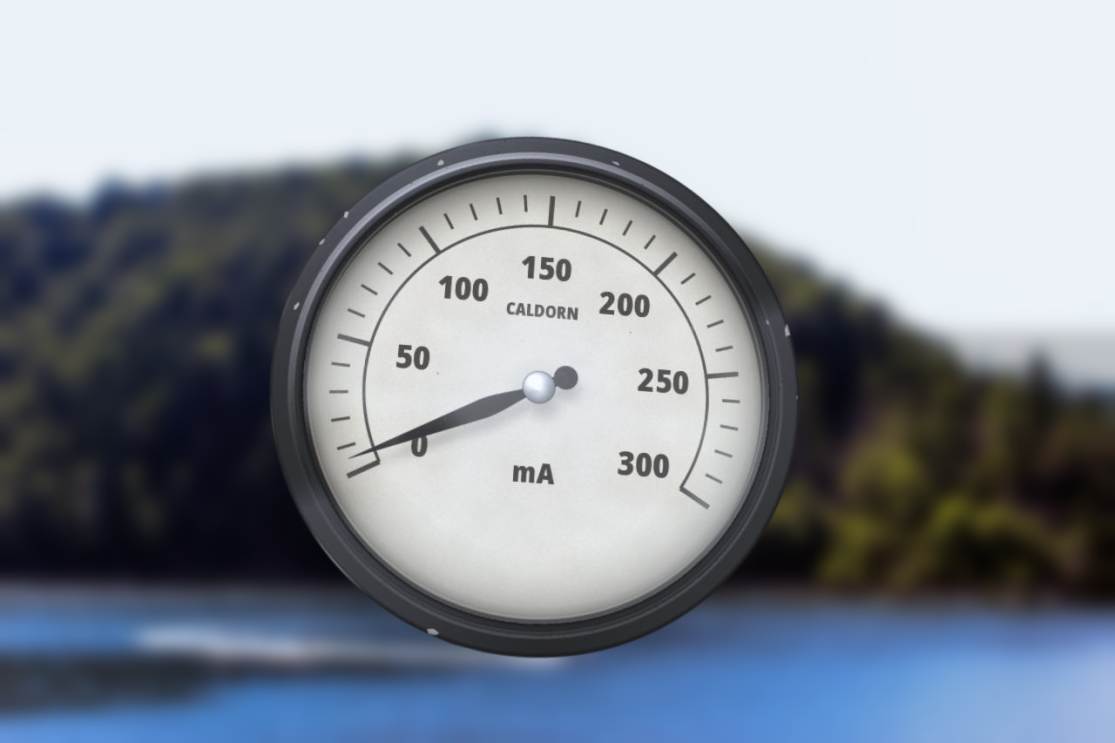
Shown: value=5 unit=mA
